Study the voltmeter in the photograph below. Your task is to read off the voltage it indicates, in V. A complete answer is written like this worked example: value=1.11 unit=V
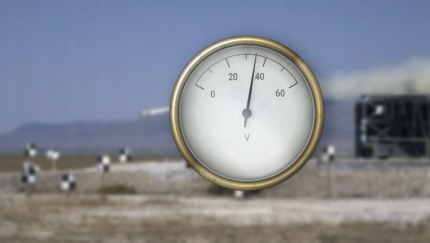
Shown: value=35 unit=V
